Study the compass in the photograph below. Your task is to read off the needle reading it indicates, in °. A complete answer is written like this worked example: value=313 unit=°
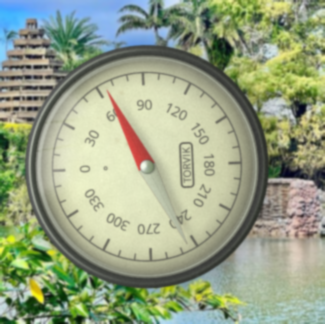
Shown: value=65 unit=°
